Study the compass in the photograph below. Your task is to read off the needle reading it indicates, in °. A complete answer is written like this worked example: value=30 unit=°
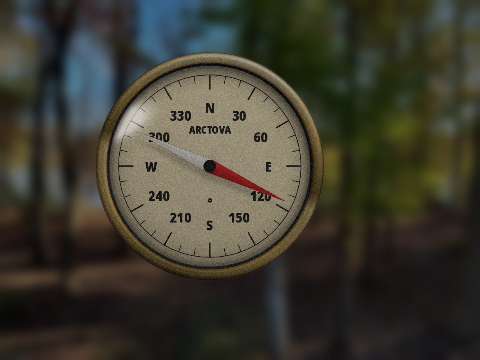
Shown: value=115 unit=°
